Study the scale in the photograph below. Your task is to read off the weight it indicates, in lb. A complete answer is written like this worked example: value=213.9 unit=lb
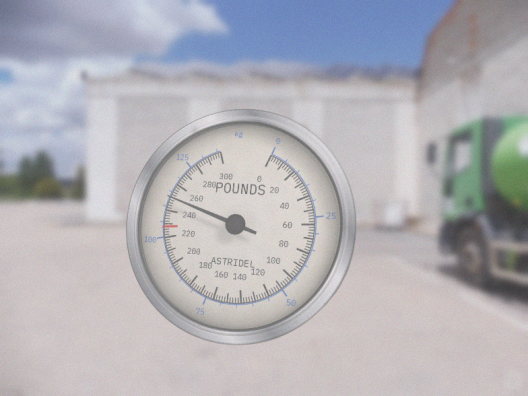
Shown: value=250 unit=lb
